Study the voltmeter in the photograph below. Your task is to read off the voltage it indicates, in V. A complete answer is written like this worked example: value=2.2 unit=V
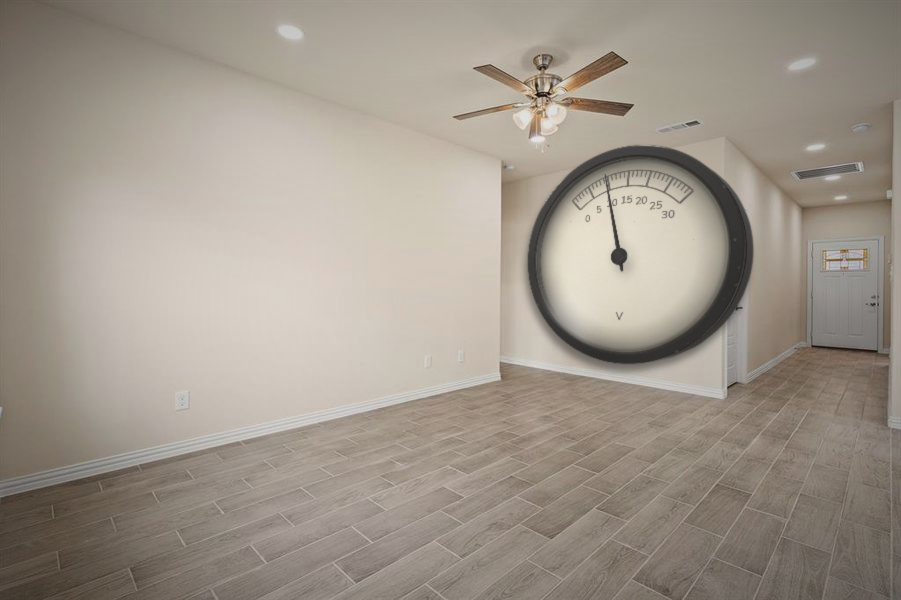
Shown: value=10 unit=V
